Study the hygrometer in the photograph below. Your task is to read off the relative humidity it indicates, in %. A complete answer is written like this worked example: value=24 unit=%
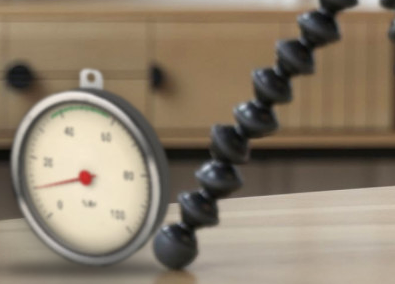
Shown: value=10 unit=%
